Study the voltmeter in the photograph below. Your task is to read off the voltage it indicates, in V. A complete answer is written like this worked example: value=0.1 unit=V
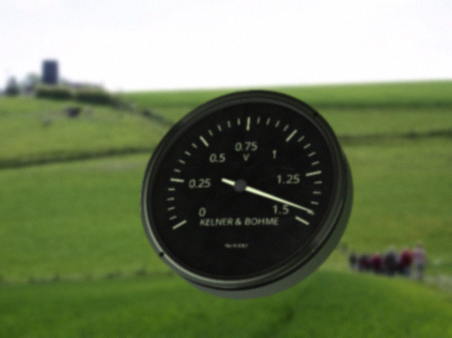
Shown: value=1.45 unit=V
